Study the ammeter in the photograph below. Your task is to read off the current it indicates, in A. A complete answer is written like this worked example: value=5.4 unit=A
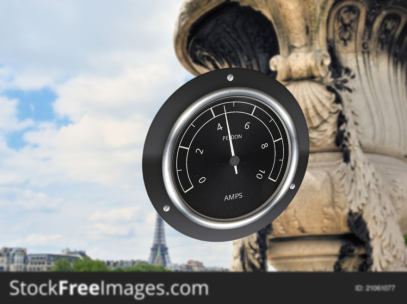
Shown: value=4.5 unit=A
